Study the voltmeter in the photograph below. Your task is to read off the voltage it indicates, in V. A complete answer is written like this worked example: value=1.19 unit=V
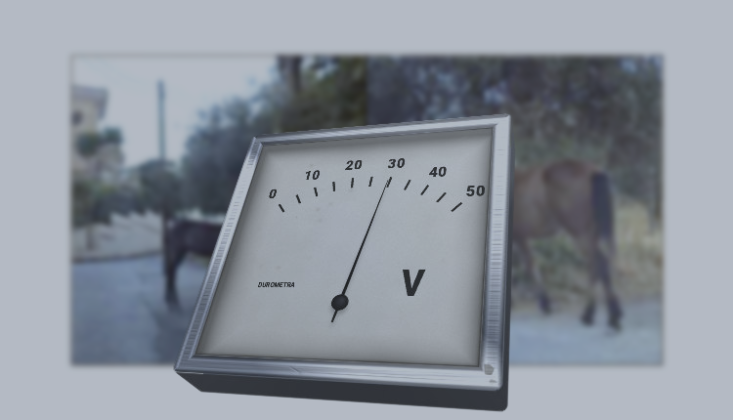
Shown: value=30 unit=V
